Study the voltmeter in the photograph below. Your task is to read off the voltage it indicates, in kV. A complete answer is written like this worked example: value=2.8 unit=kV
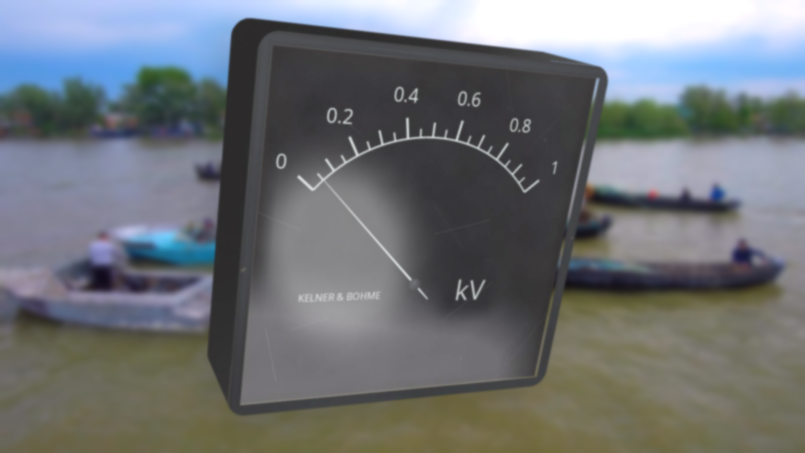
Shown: value=0.05 unit=kV
